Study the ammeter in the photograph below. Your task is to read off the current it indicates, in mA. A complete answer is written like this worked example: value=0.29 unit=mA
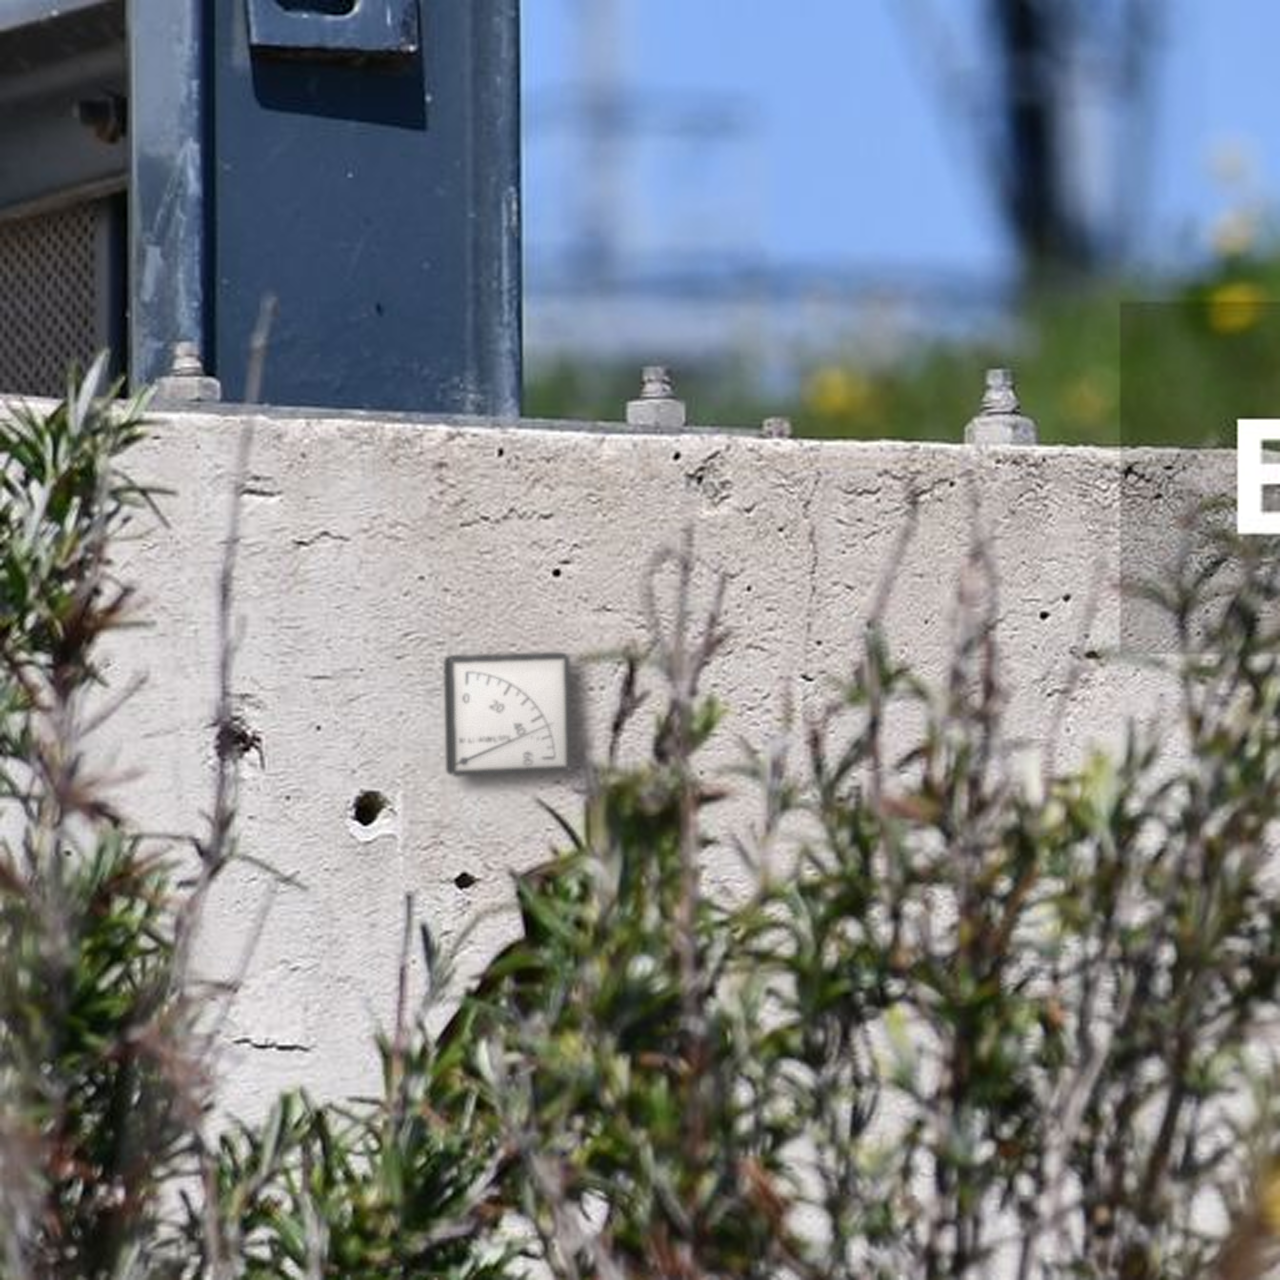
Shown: value=45 unit=mA
